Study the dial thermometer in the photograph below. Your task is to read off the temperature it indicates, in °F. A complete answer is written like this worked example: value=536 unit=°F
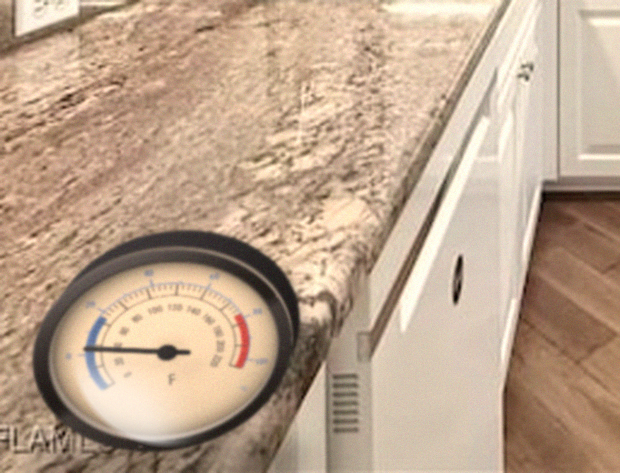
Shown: value=40 unit=°F
